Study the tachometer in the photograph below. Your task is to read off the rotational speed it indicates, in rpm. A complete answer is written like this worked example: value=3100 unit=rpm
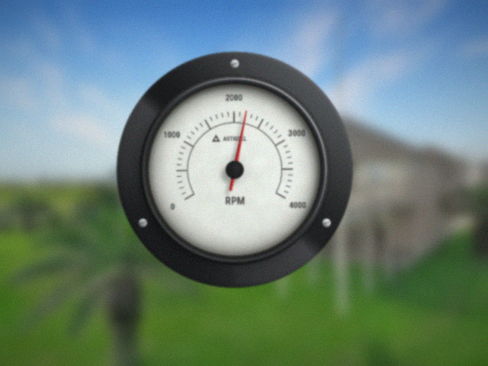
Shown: value=2200 unit=rpm
